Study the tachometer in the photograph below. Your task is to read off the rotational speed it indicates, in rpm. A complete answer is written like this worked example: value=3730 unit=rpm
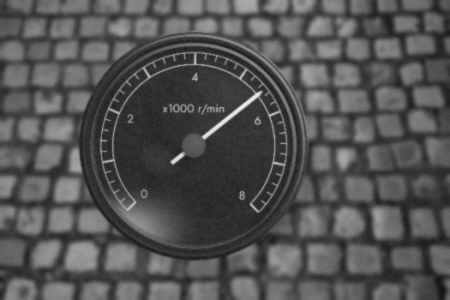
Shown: value=5500 unit=rpm
